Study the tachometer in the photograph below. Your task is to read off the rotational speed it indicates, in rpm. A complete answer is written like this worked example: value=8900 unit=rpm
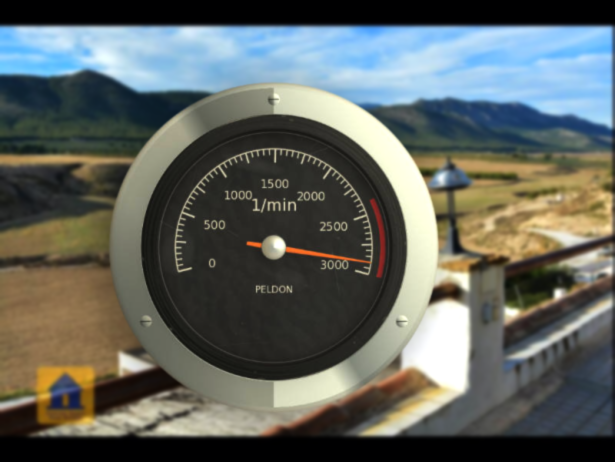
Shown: value=2900 unit=rpm
